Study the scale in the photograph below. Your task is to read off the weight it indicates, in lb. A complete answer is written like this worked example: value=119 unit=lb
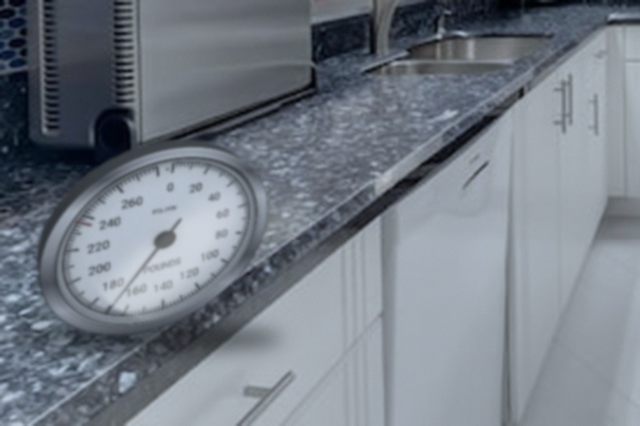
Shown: value=170 unit=lb
